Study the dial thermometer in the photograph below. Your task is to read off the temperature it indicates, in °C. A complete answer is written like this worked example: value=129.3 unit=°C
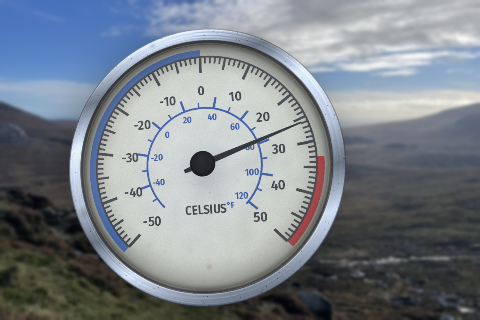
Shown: value=26 unit=°C
